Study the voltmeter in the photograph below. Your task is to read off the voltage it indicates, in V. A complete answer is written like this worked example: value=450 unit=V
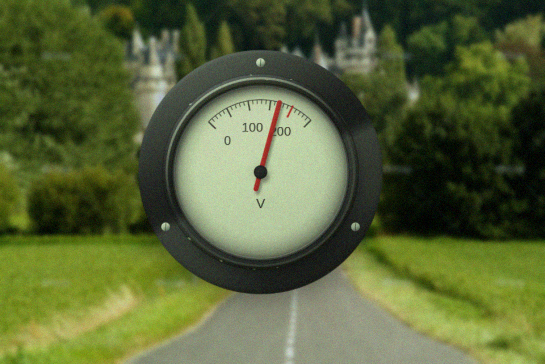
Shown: value=170 unit=V
